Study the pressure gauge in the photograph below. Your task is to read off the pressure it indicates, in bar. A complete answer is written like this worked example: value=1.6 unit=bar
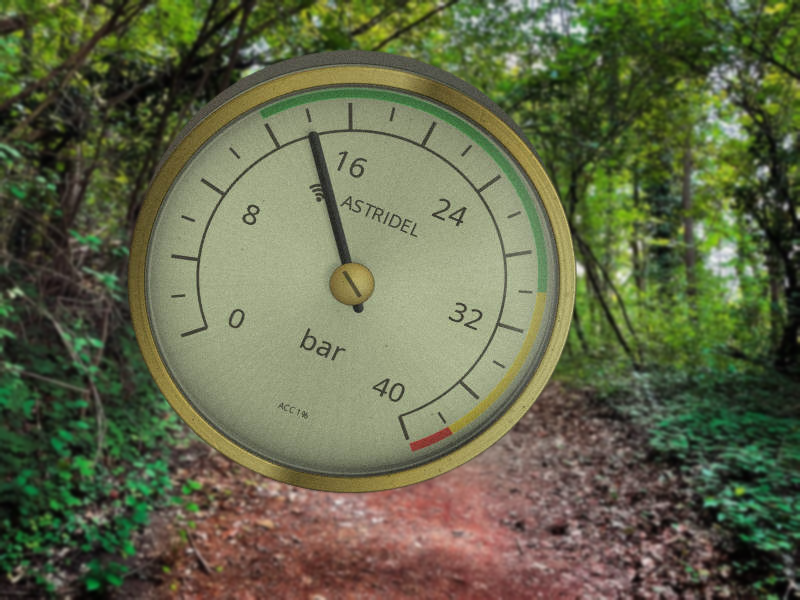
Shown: value=14 unit=bar
